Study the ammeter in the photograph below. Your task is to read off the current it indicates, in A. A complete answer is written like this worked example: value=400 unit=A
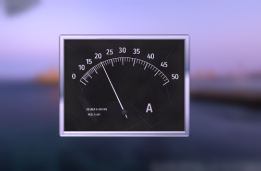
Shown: value=20 unit=A
